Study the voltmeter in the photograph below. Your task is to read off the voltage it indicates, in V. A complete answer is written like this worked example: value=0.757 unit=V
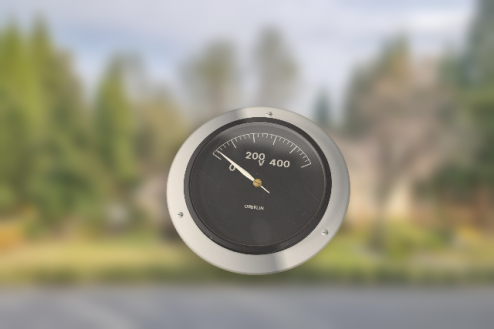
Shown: value=20 unit=V
